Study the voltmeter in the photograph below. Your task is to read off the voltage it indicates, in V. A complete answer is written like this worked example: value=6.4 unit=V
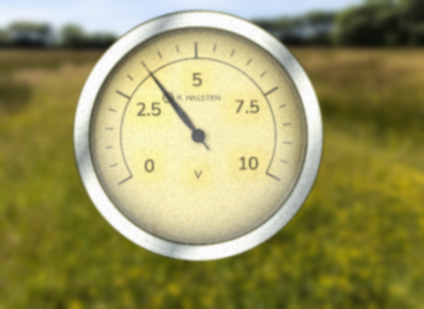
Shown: value=3.5 unit=V
